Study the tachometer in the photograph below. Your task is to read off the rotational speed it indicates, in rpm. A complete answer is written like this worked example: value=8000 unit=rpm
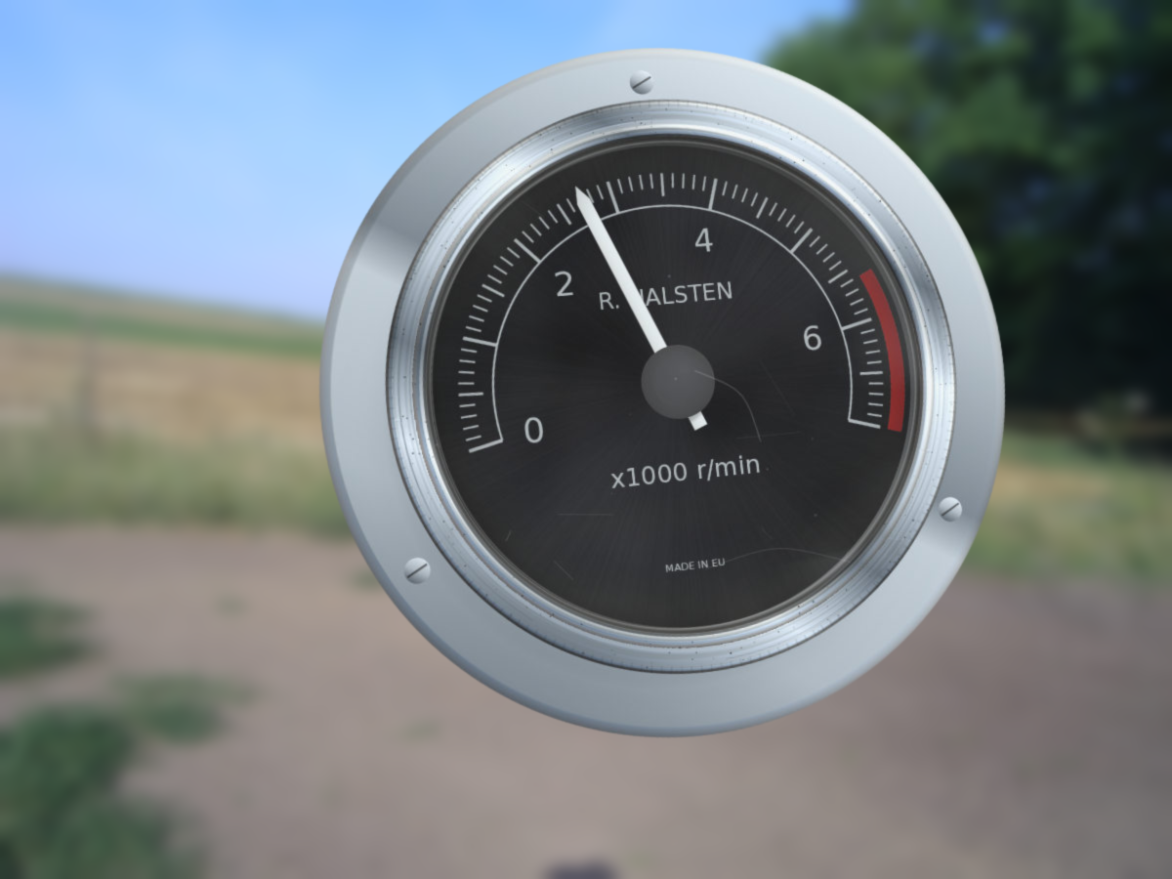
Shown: value=2700 unit=rpm
